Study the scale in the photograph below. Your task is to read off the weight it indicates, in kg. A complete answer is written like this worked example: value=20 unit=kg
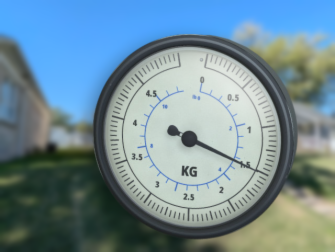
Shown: value=1.5 unit=kg
